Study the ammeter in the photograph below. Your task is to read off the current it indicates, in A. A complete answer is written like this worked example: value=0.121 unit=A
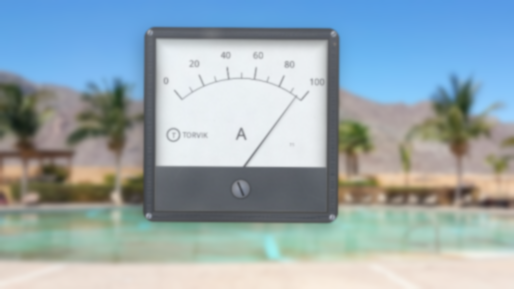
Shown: value=95 unit=A
